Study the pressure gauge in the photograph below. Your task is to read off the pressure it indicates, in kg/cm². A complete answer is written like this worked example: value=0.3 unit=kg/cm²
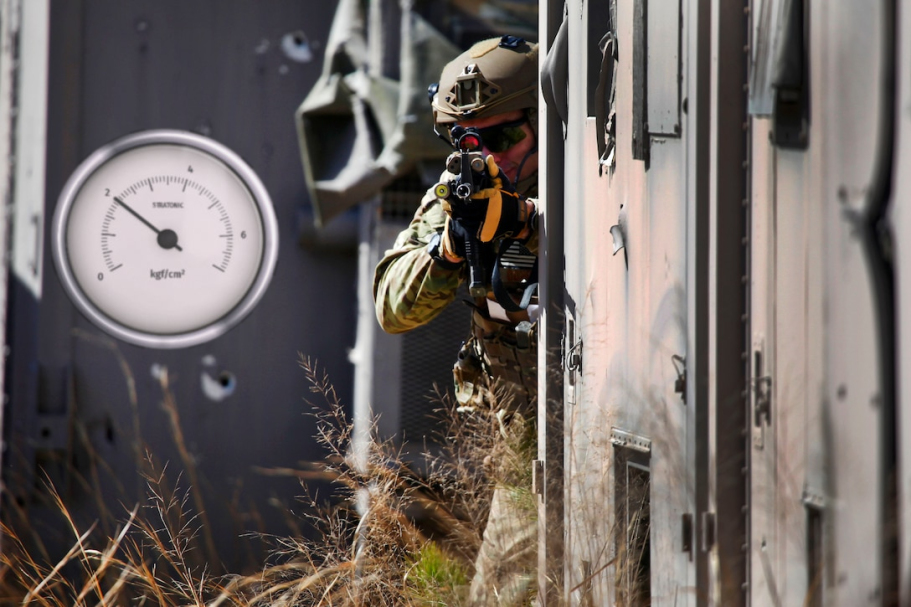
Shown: value=2 unit=kg/cm²
